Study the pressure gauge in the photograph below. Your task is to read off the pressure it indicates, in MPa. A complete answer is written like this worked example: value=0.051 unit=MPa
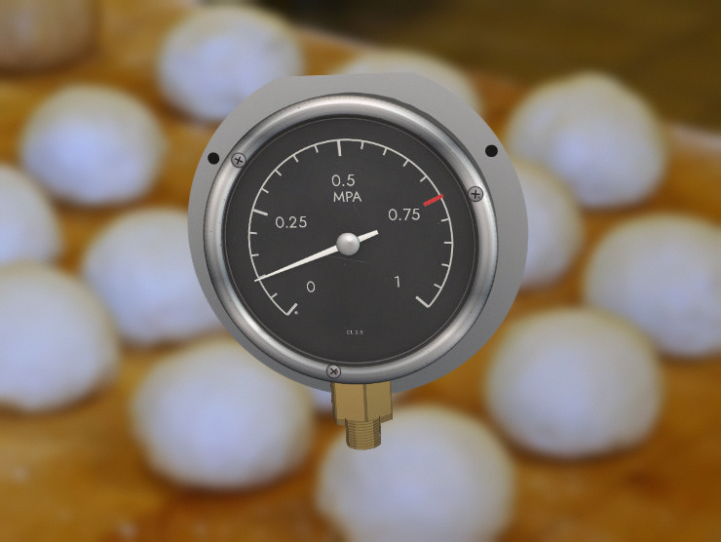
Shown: value=0.1 unit=MPa
